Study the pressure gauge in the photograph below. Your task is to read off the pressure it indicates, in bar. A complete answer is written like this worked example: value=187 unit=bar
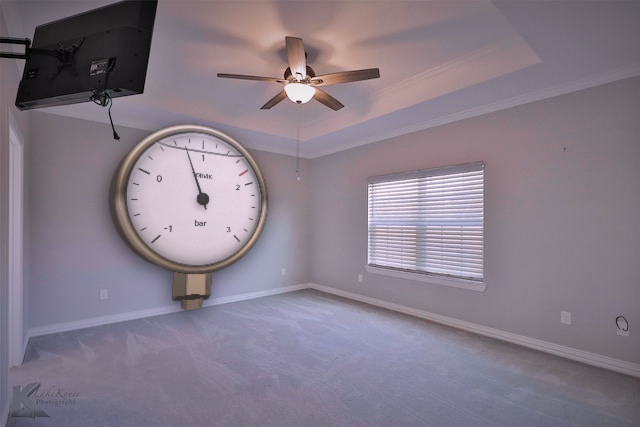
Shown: value=0.7 unit=bar
